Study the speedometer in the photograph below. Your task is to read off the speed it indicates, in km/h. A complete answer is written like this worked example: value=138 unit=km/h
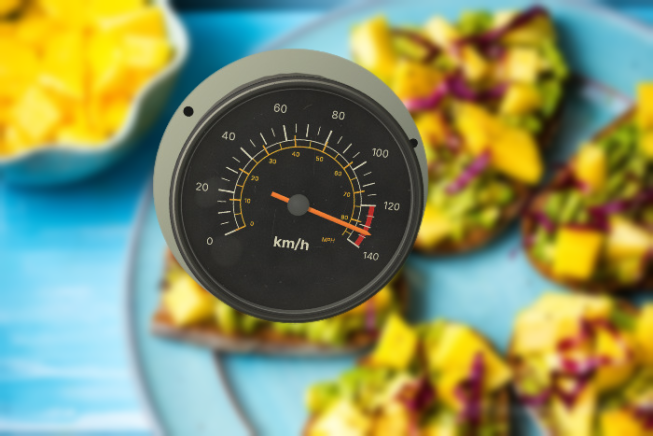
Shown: value=132.5 unit=km/h
